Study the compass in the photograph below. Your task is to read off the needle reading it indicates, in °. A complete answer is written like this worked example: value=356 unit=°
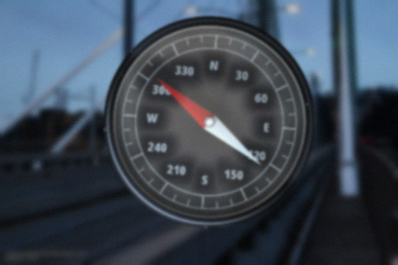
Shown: value=305 unit=°
